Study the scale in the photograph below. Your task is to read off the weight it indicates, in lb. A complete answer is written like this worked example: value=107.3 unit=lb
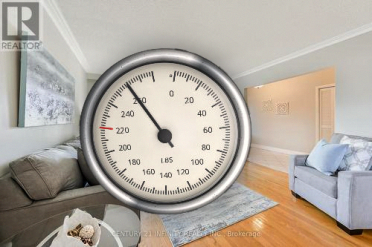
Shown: value=260 unit=lb
